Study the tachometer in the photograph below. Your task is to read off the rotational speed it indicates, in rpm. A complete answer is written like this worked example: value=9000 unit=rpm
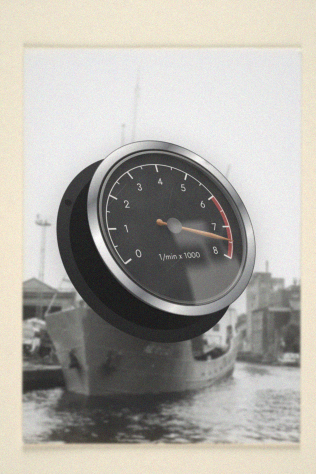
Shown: value=7500 unit=rpm
